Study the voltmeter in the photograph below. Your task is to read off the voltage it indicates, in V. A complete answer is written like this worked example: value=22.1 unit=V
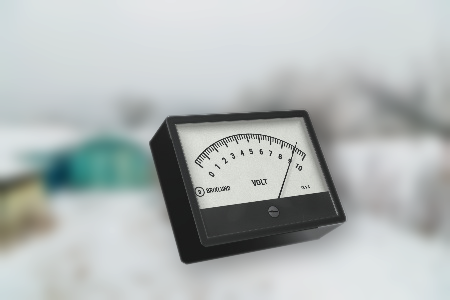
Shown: value=9 unit=V
